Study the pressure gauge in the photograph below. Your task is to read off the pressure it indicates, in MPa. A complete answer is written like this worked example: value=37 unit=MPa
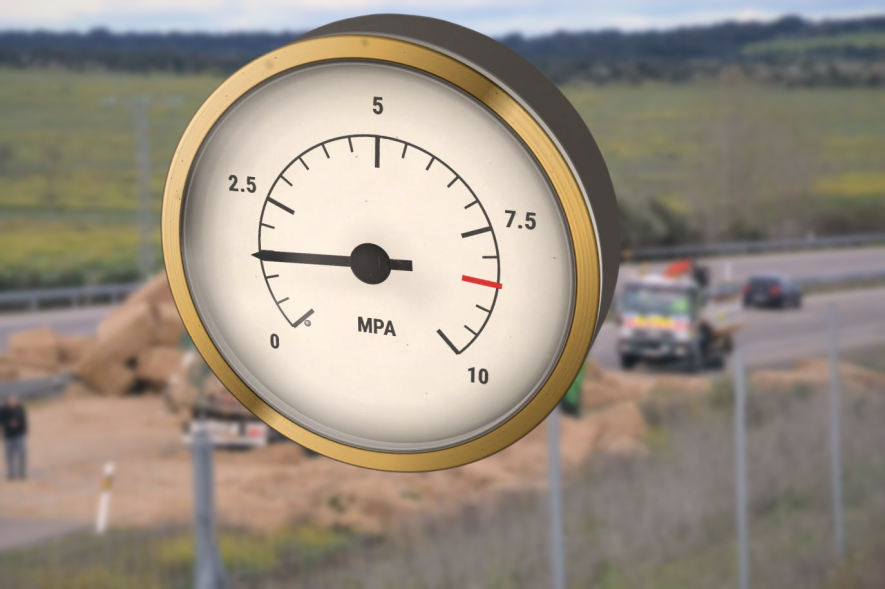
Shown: value=1.5 unit=MPa
